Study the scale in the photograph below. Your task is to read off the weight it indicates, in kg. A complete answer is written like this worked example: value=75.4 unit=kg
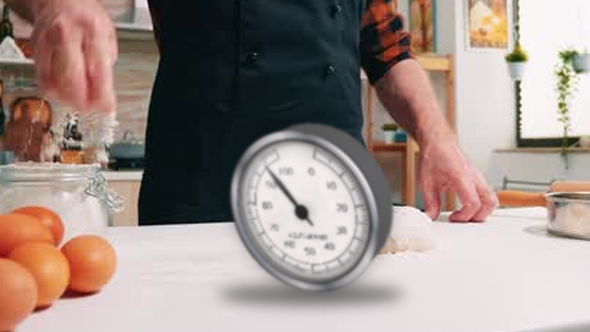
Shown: value=95 unit=kg
